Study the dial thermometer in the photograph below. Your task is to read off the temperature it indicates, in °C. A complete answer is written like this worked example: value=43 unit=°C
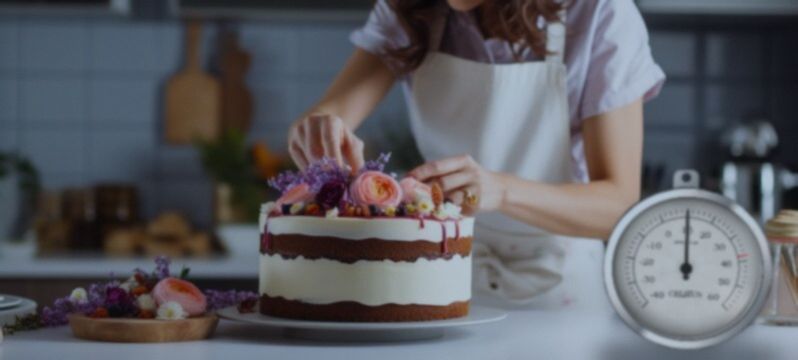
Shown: value=10 unit=°C
